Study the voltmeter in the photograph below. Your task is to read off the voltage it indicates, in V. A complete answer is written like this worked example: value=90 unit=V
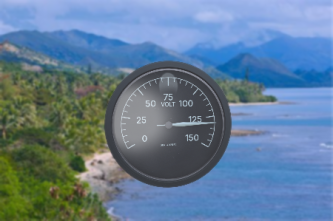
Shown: value=130 unit=V
